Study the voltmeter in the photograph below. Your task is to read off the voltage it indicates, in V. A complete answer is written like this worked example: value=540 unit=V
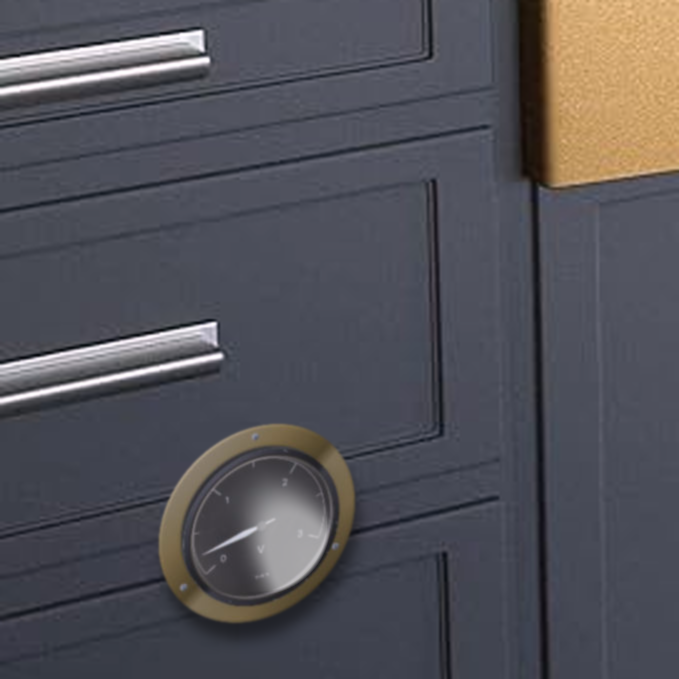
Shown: value=0.25 unit=V
